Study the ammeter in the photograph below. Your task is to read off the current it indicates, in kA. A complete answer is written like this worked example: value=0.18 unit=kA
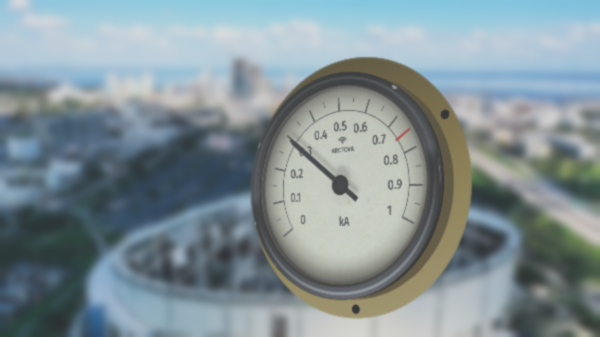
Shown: value=0.3 unit=kA
